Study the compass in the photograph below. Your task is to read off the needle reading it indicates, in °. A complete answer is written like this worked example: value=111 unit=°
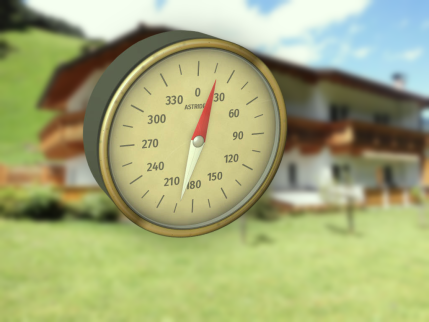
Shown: value=15 unit=°
